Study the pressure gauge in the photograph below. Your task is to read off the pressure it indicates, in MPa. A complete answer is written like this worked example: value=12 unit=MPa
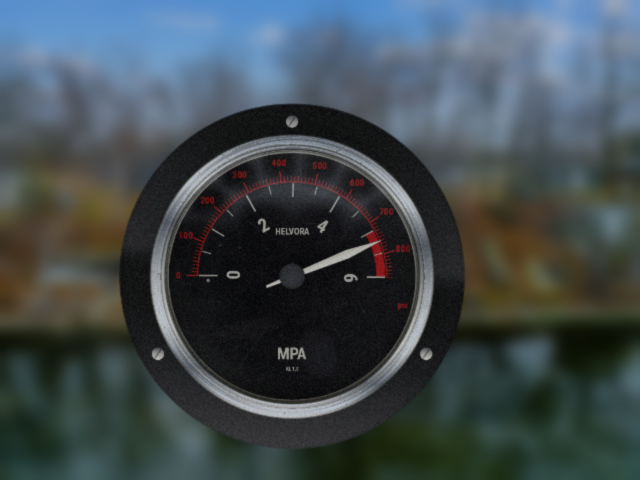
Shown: value=5.25 unit=MPa
